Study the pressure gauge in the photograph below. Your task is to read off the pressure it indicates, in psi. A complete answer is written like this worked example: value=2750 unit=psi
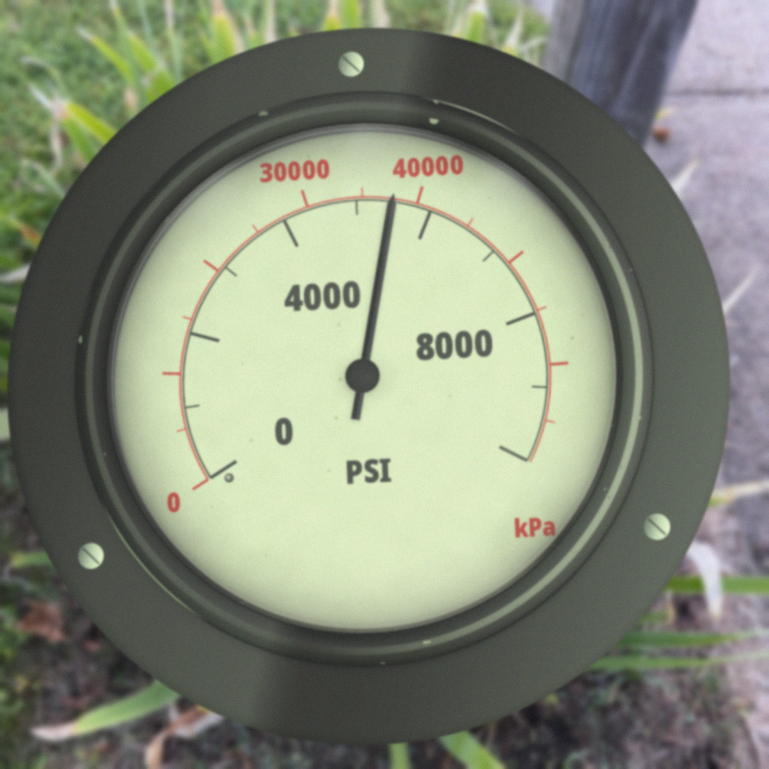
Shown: value=5500 unit=psi
